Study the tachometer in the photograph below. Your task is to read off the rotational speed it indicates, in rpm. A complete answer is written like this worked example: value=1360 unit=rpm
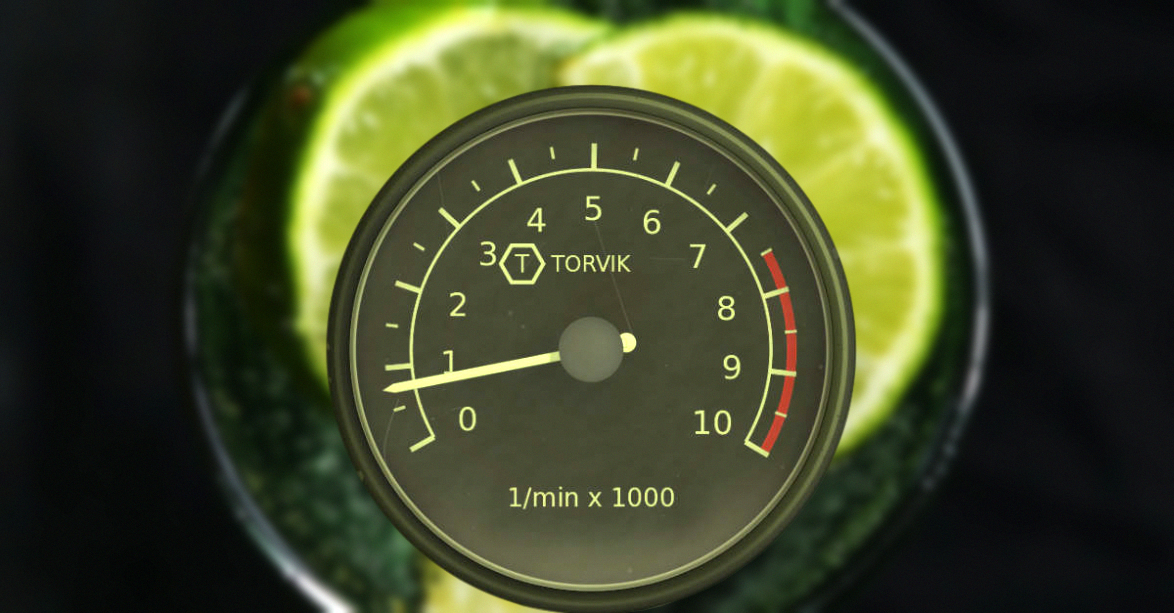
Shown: value=750 unit=rpm
